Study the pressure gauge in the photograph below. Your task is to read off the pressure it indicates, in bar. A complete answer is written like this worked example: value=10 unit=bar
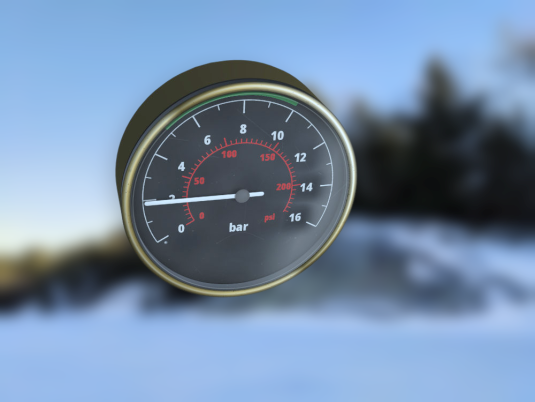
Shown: value=2 unit=bar
